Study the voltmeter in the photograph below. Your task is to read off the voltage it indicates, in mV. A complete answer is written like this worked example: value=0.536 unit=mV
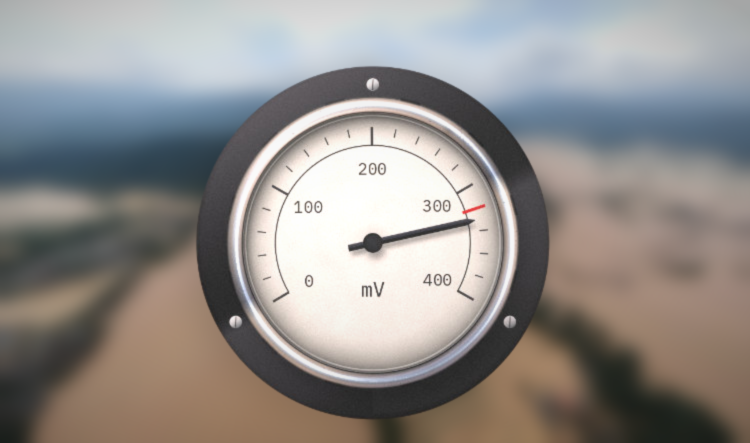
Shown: value=330 unit=mV
